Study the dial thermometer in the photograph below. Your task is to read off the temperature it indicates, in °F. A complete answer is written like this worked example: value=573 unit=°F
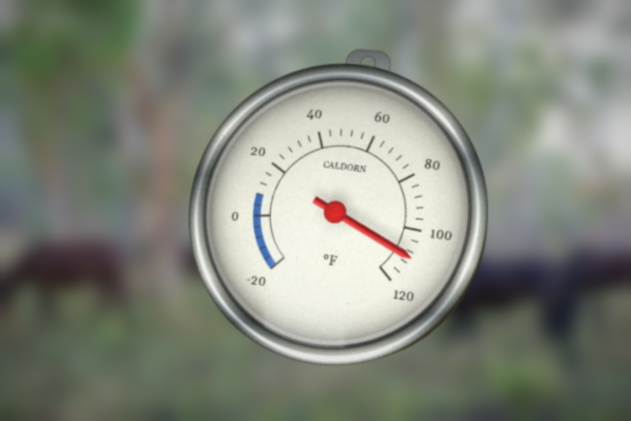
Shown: value=110 unit=°F
